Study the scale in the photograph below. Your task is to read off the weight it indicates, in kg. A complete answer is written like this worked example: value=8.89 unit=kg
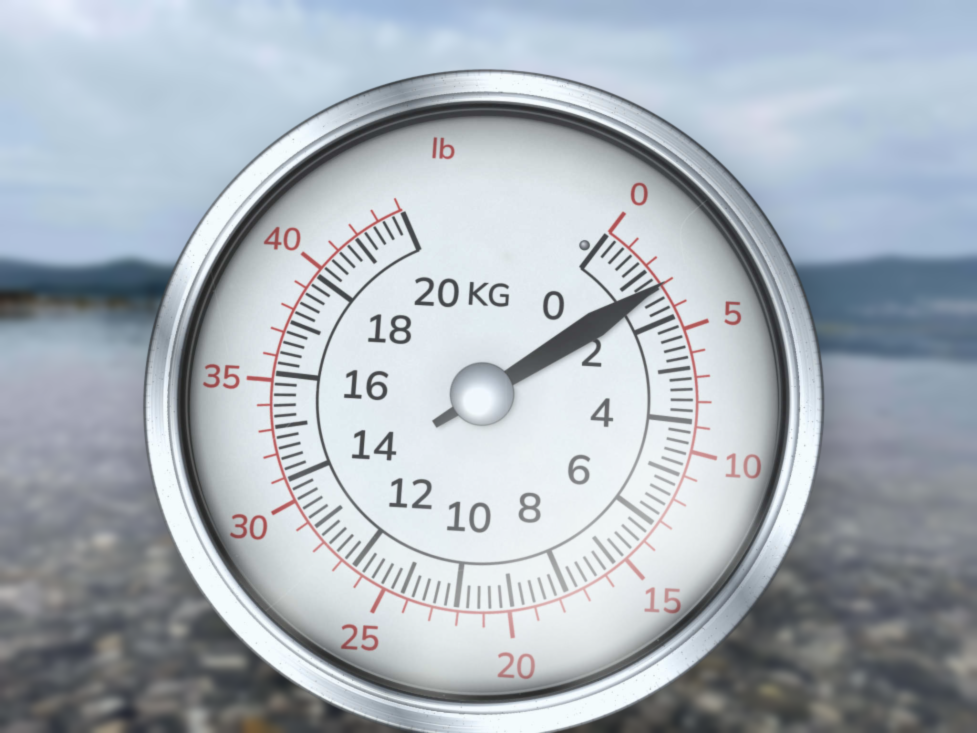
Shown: value=1.4 unit=kg
